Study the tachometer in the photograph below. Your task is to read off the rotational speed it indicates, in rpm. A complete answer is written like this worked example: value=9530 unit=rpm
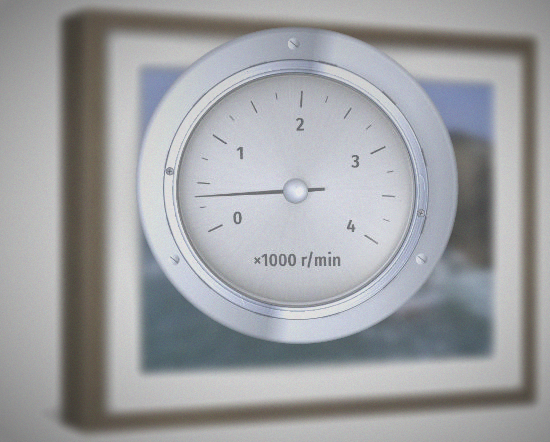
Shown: value=375 unit=rpm
